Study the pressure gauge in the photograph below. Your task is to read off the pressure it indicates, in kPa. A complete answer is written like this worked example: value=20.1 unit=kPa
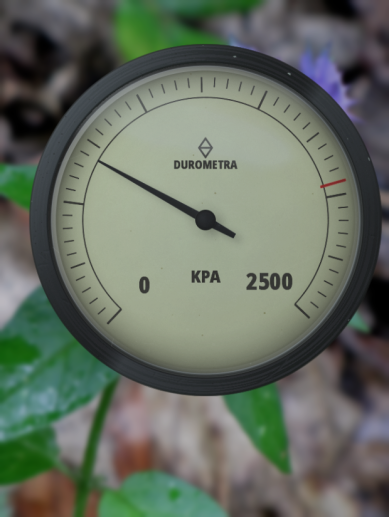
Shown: value=700 unit=kPa
